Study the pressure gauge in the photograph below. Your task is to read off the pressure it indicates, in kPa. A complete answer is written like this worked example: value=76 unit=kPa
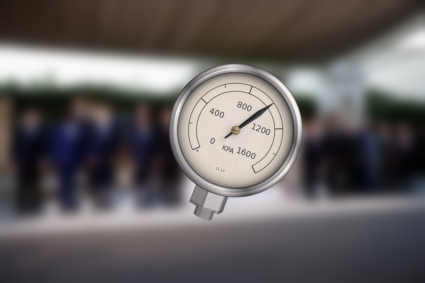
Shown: value=1000 unit=kPa
